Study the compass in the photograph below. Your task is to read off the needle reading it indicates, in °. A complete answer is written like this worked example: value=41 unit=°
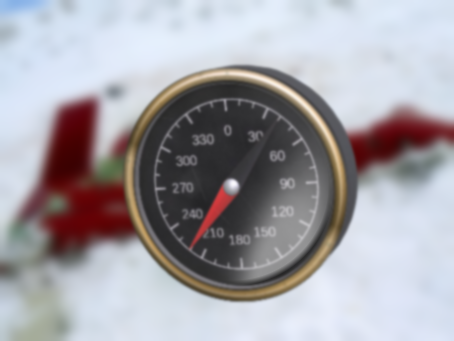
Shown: value=220 unit=°
